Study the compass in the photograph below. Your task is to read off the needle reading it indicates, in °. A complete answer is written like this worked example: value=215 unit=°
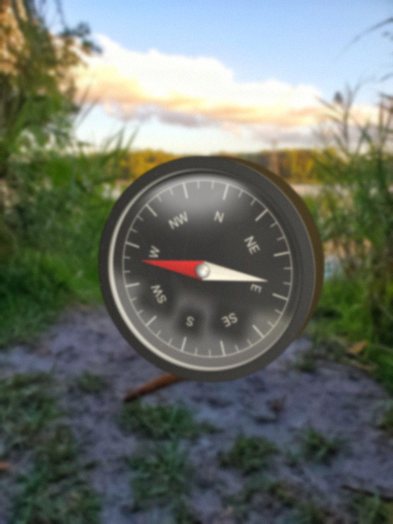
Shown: value=260 unit=°
